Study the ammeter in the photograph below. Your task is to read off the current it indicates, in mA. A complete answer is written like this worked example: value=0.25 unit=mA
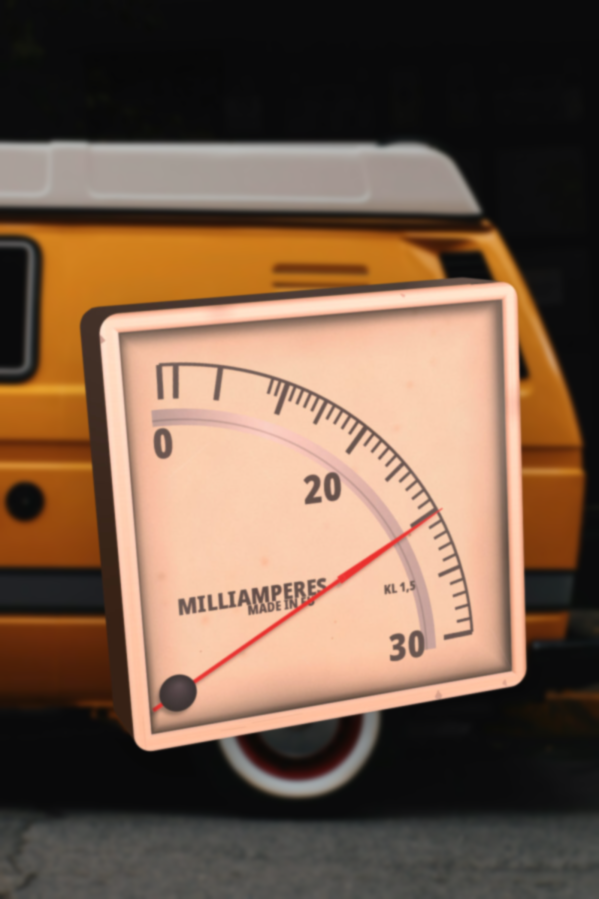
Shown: value=25 unit=mA
